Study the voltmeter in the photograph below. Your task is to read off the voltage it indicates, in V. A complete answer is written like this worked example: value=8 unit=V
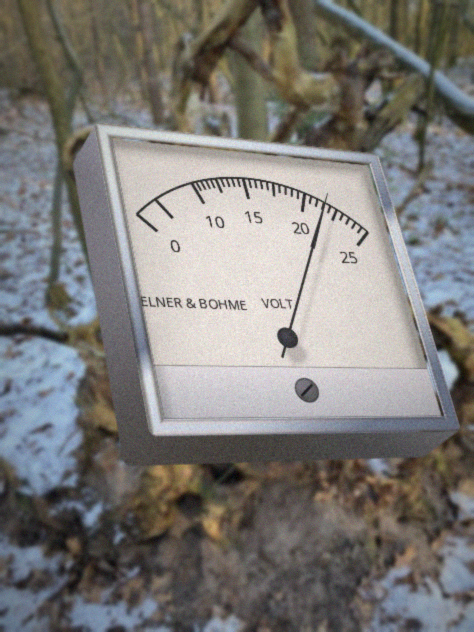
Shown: value=21.5 unit=V
